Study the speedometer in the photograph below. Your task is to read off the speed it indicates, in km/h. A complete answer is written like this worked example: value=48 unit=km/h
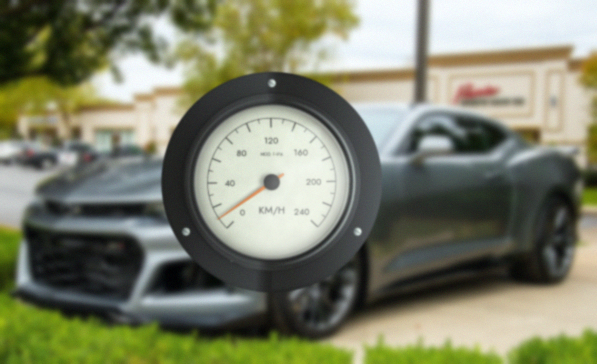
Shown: value=10 unit=km/h
